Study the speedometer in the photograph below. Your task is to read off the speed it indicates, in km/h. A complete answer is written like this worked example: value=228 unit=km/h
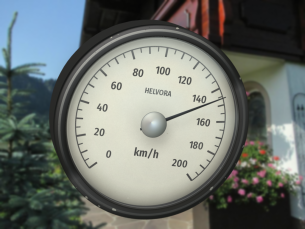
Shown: value=145 unit=km/h
